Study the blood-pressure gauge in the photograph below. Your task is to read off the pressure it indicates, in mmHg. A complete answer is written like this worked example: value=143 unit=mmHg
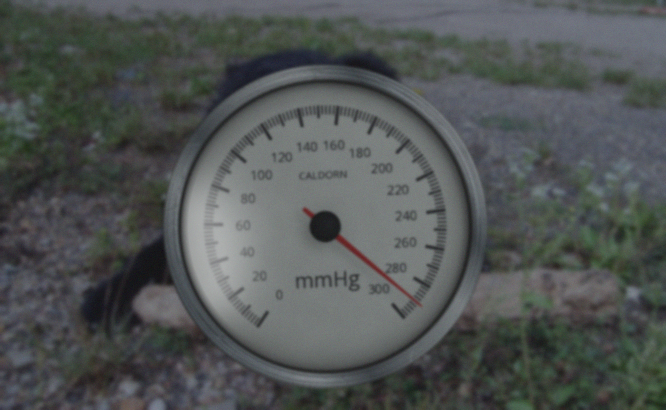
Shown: value=290 unit=mmHg
